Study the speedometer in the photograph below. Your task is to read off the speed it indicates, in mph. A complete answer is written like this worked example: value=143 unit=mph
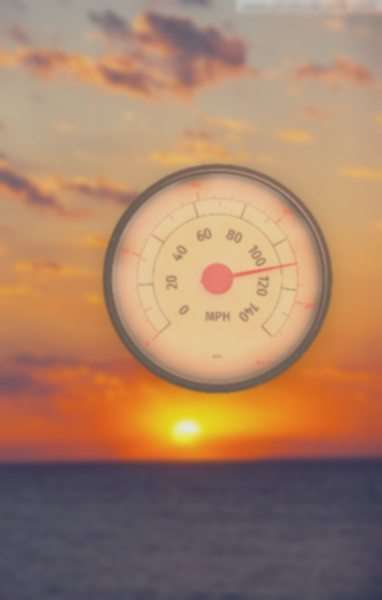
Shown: value=110 unit=mph
